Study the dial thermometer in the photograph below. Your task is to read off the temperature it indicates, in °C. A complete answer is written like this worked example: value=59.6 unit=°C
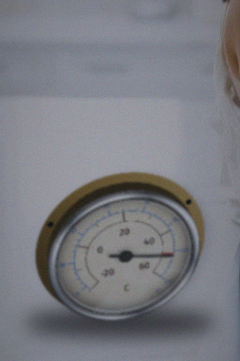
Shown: value=50 unit=°C
